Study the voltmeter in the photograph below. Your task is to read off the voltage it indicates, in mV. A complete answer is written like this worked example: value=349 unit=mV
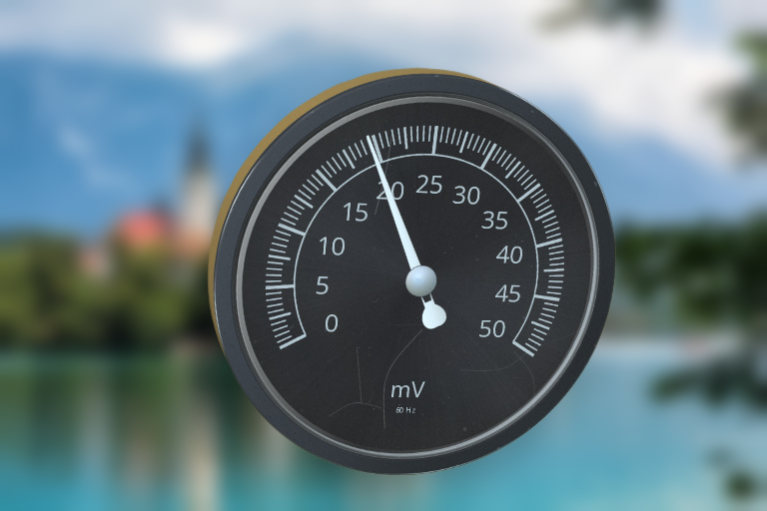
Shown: value=19.5 unit=mV
